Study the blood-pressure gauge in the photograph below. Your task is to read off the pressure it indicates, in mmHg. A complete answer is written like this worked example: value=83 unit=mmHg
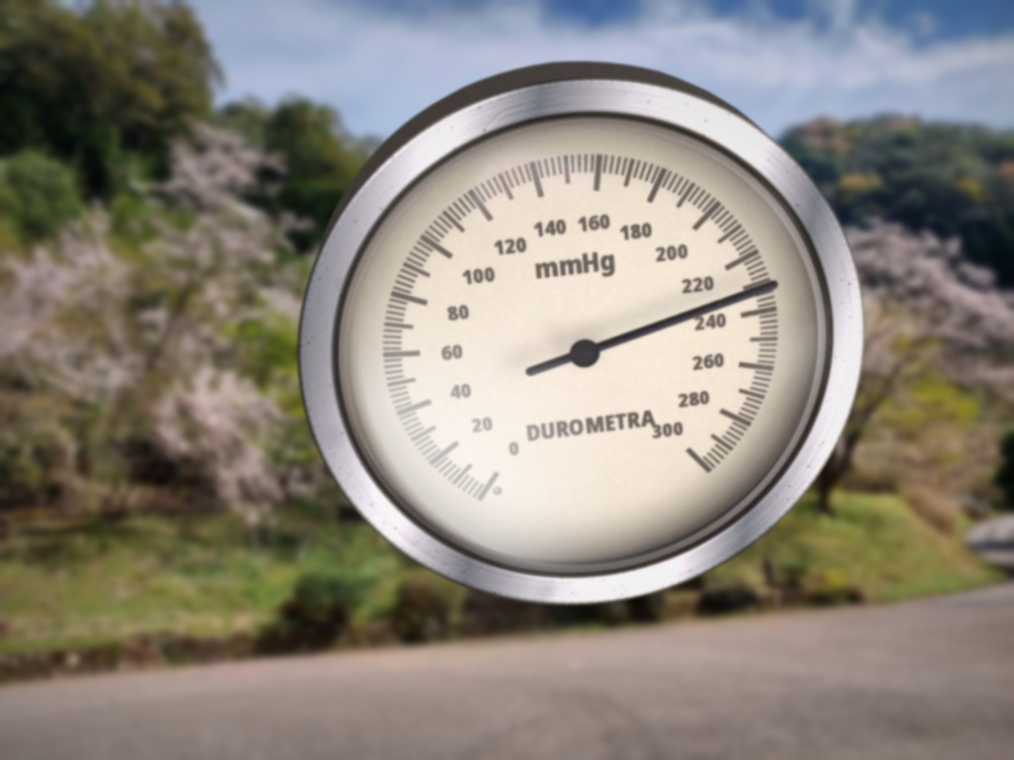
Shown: value=230 unit=mmHg
